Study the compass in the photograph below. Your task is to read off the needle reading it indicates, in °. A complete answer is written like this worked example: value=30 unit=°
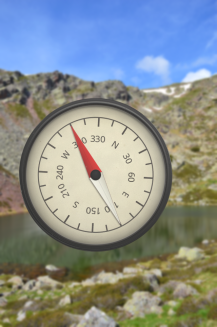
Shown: value=300 unit=°
